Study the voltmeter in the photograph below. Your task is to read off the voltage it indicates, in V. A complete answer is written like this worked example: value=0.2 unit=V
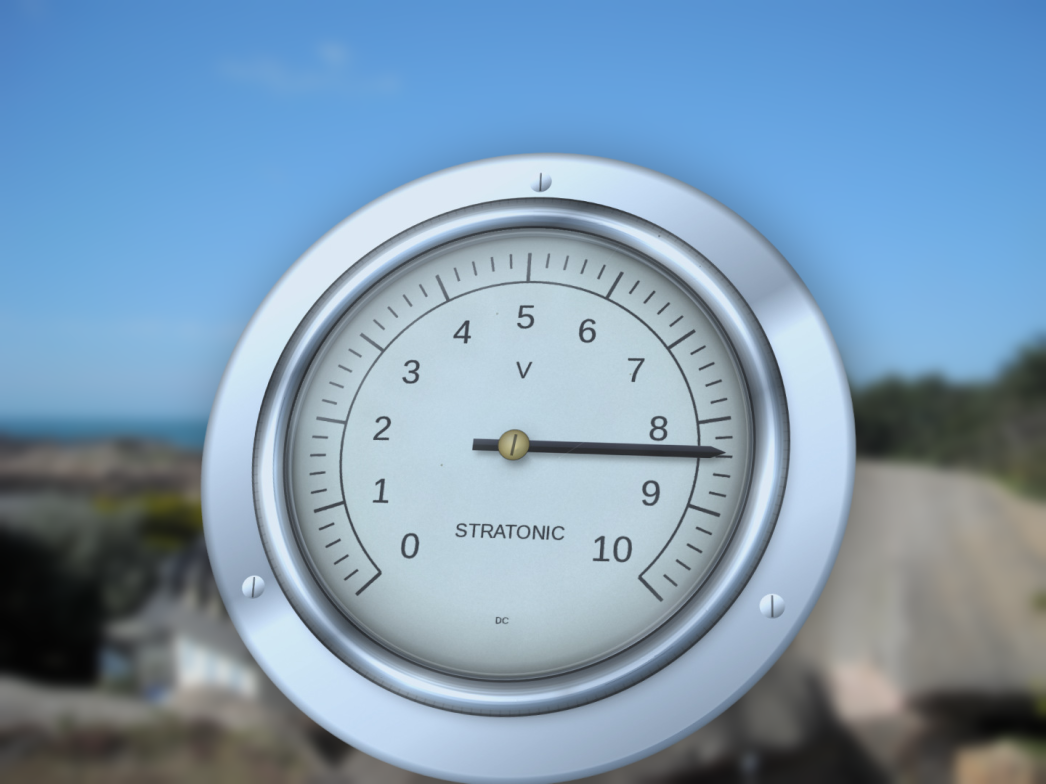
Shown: value=8.4 unit=V
